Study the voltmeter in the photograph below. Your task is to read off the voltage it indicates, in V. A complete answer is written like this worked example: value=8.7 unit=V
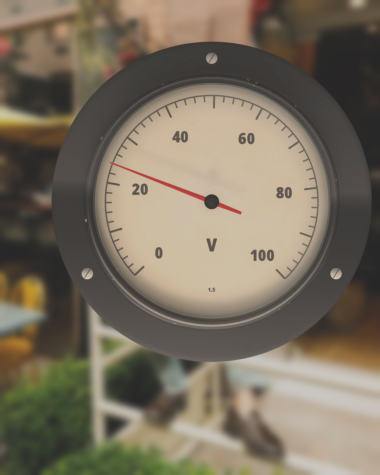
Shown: value=24 unit=V
